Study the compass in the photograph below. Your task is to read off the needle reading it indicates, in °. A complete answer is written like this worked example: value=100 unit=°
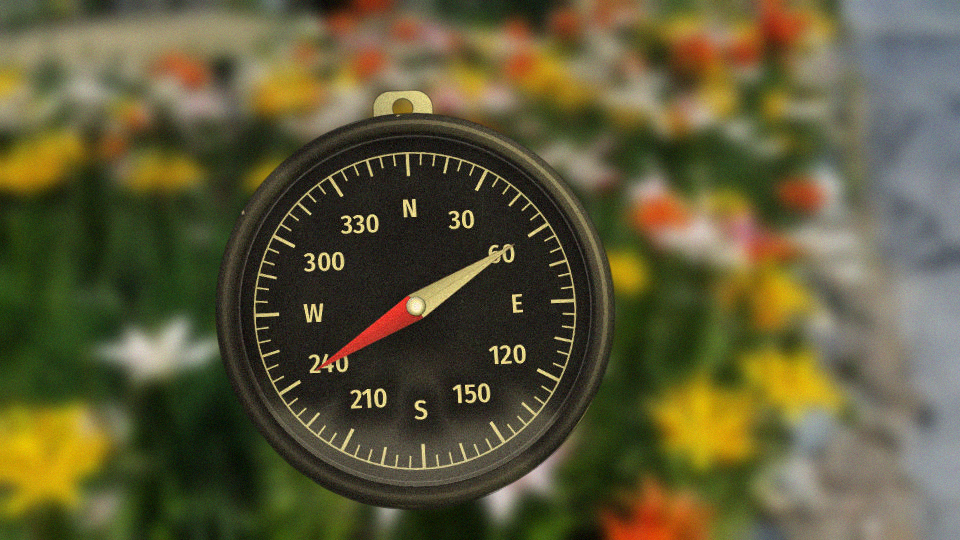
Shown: value=240 unit=°
